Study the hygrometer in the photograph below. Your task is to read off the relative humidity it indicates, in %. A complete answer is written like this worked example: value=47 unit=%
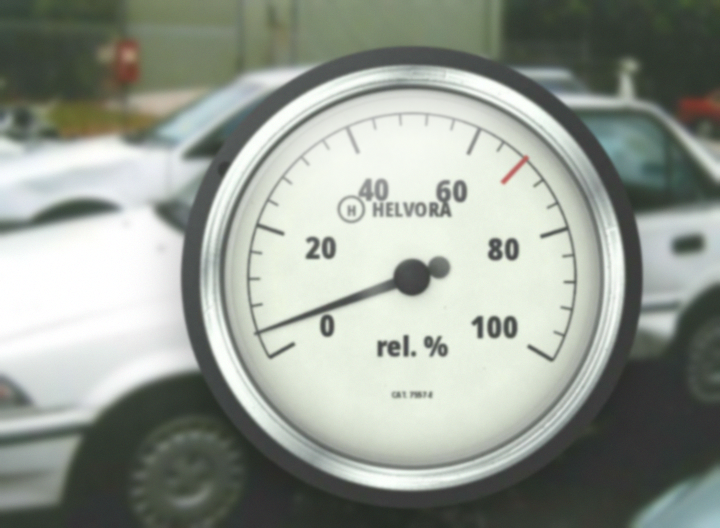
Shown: value=4 unit=%
